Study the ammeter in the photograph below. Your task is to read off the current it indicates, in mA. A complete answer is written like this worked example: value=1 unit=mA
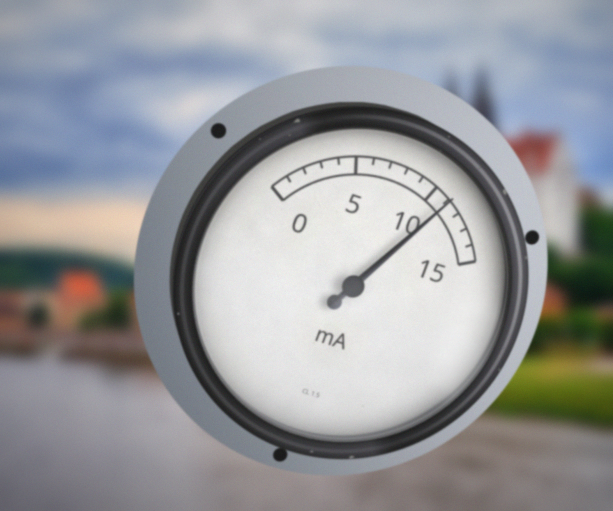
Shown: value=11 unit=mA
